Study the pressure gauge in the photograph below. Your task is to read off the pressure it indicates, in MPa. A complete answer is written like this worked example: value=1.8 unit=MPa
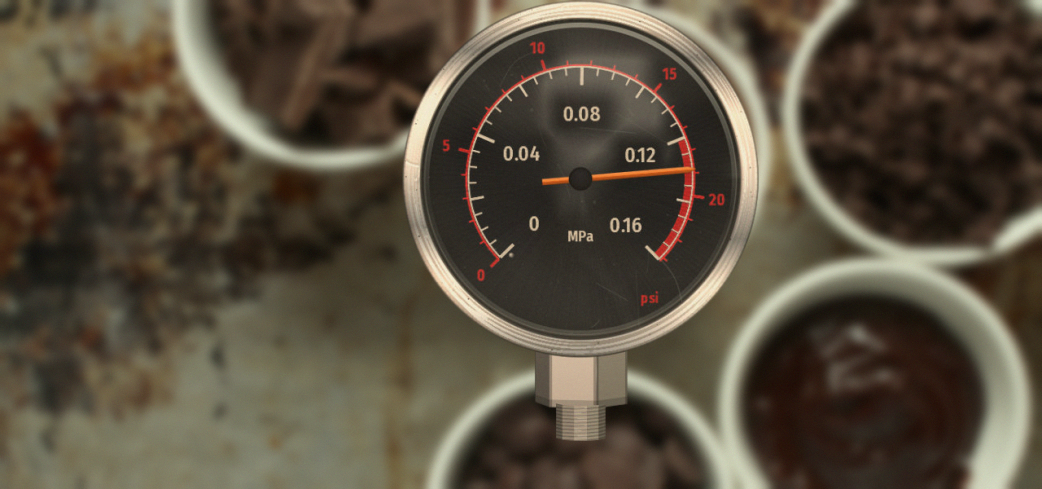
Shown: value=0.13 unit=MPa
